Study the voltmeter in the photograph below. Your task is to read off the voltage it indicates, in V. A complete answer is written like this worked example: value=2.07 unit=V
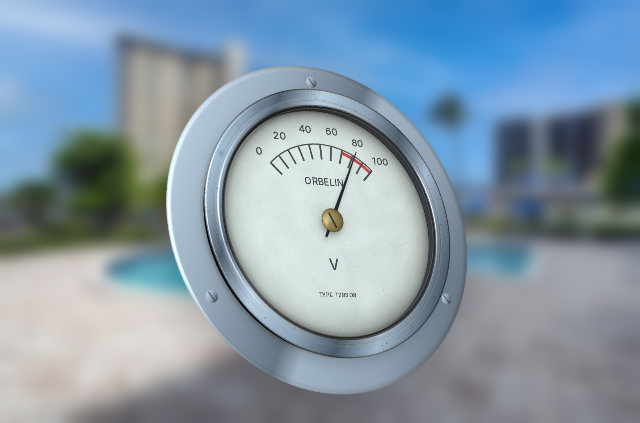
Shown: value=80 unit=V
